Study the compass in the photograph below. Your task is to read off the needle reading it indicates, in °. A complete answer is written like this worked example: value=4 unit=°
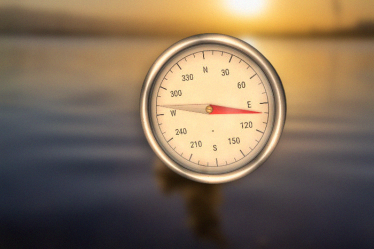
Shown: value=100 unit=°
